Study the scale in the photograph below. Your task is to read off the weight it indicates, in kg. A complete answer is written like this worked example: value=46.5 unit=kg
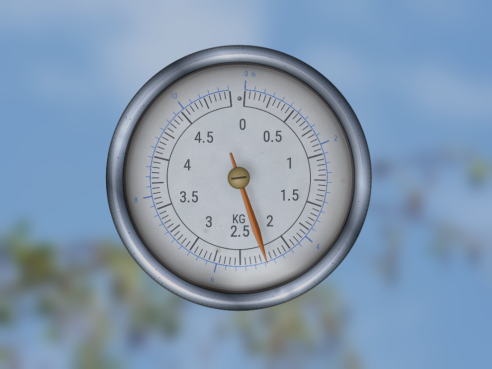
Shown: value=2.25 unit=kg
